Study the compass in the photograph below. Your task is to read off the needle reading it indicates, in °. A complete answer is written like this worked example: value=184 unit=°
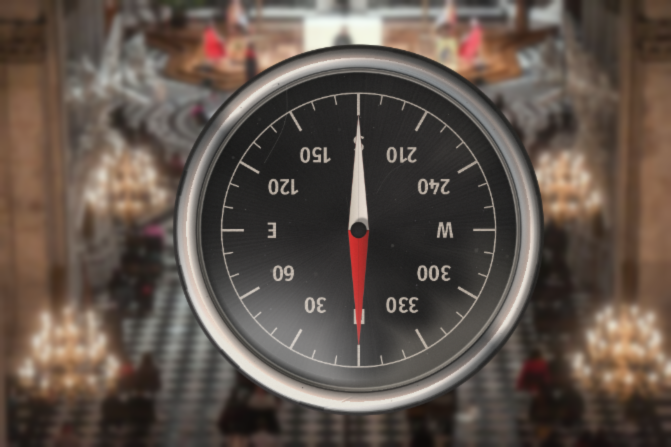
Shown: value=0 unit=°
